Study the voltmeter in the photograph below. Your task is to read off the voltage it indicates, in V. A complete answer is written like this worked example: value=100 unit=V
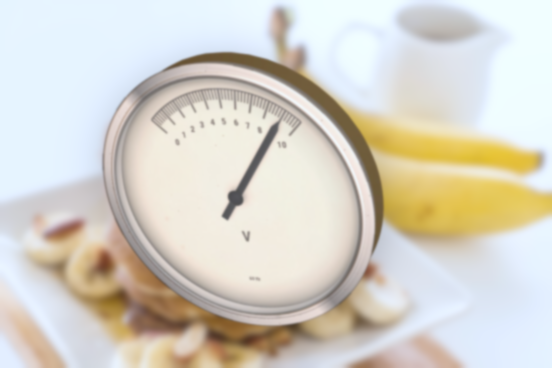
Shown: value=9 unit=V
